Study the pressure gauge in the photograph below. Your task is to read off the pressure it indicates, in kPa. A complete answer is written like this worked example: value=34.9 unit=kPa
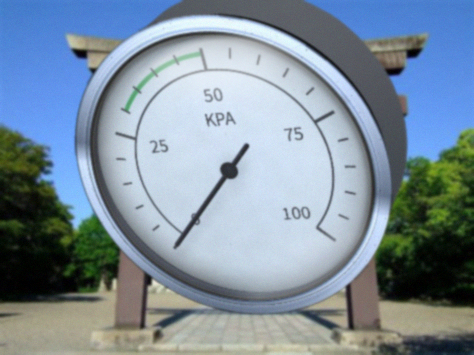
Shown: value=0 unit=kPa
